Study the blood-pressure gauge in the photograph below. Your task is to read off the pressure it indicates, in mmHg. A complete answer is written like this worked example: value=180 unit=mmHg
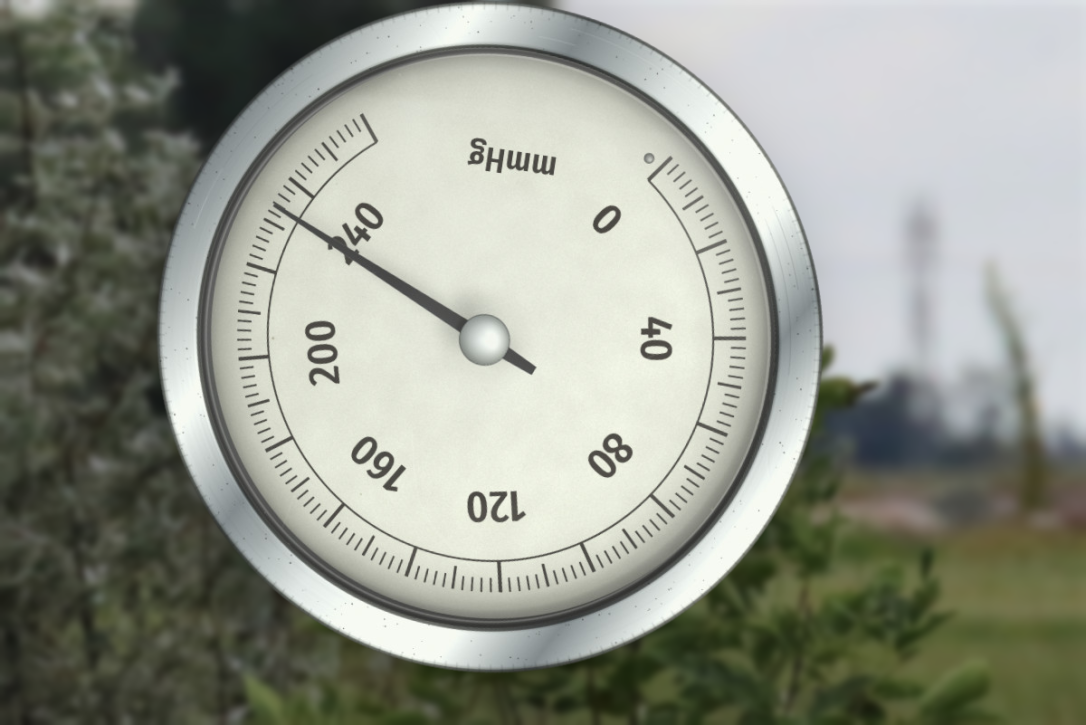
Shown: value=234 unit=mmHg
